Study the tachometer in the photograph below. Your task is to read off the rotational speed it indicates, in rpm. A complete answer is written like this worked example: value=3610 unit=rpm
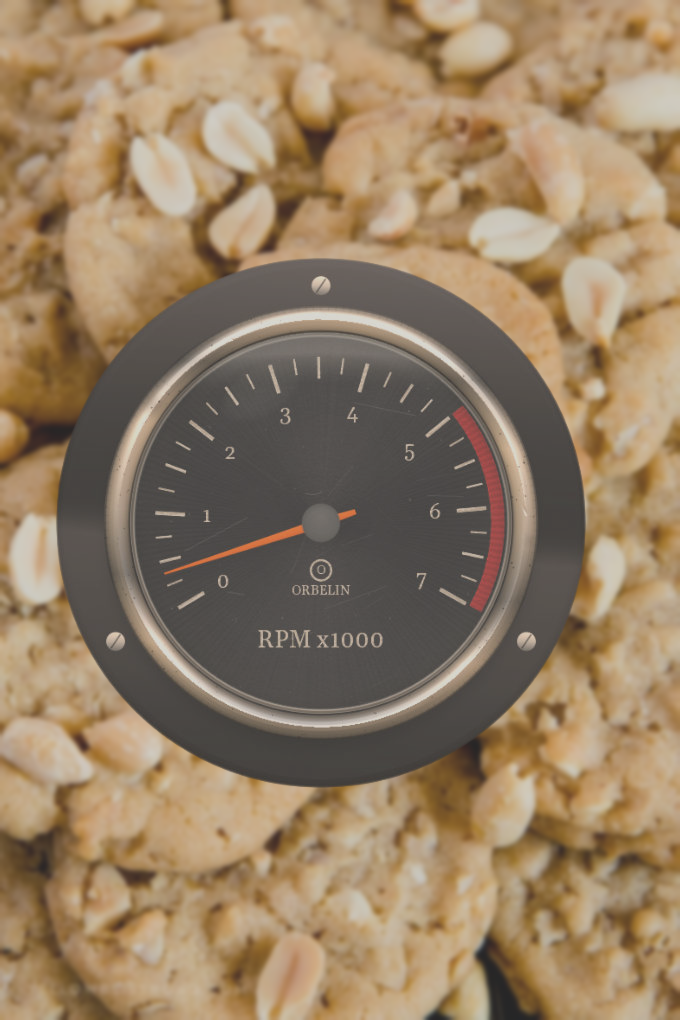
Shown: value=375 unit=rpm
